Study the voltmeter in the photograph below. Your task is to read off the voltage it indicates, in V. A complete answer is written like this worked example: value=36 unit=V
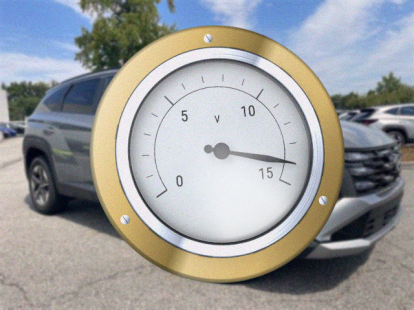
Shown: value=14 unit=V
